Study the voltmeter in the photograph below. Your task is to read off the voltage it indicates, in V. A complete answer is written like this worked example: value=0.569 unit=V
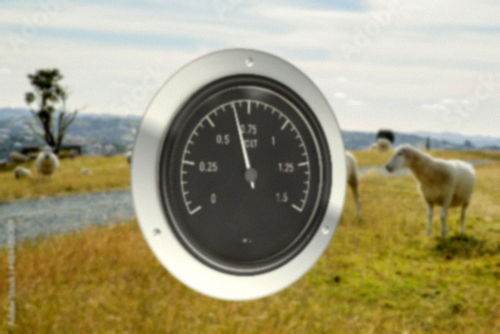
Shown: value=0.65 unit=V
